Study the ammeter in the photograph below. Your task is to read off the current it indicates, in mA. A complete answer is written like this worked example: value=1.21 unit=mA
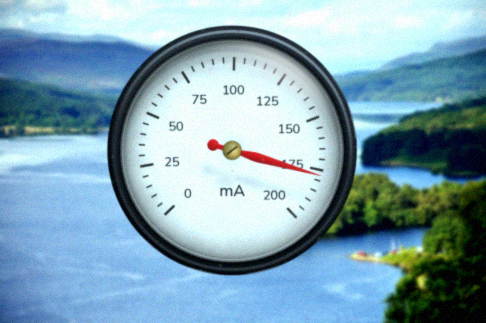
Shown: value=177.5 unit=mA
